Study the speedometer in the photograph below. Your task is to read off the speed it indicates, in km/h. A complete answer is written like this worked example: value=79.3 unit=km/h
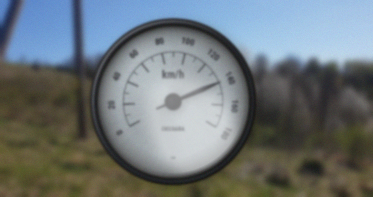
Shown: value=140 unit=km/h
